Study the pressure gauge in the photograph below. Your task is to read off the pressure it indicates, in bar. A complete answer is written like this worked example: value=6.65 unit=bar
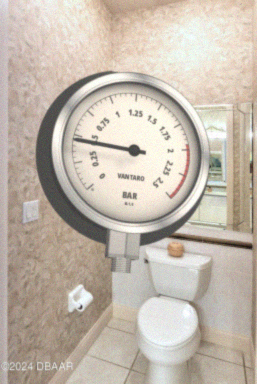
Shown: value=0.45 unit=bar
